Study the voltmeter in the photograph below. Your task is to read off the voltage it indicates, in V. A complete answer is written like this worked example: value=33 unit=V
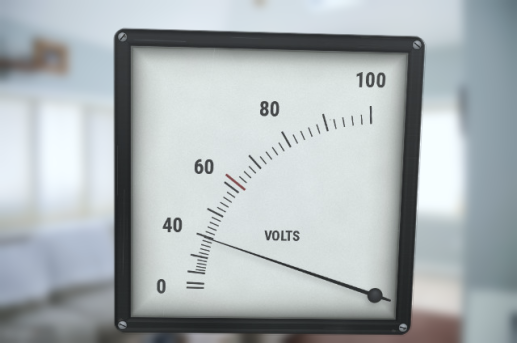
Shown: value=40 unit=V
